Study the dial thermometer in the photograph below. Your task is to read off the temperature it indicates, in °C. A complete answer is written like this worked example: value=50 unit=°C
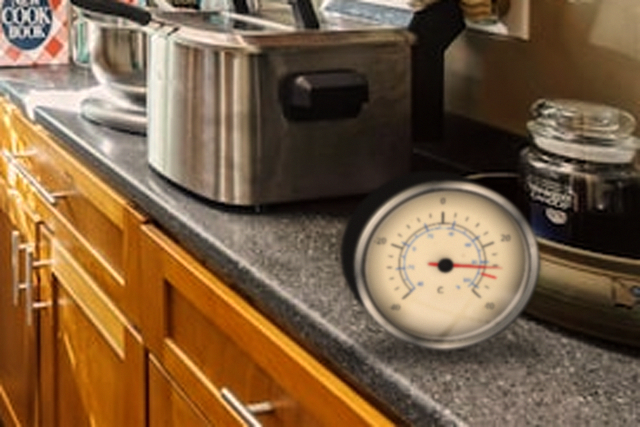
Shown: value=28 unit=°C
